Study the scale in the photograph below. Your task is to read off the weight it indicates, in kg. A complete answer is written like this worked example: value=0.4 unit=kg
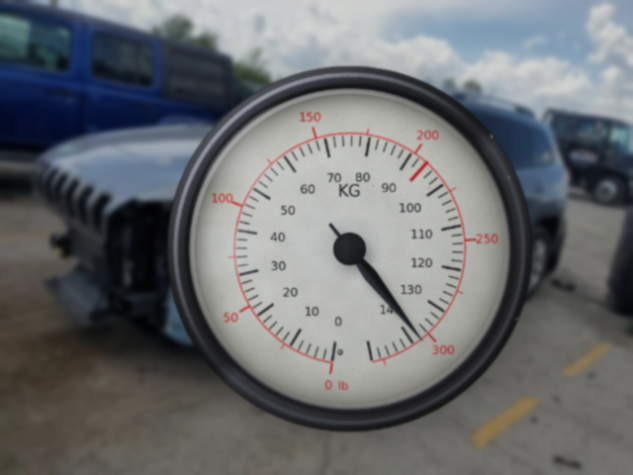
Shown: value=138 unit=kg
